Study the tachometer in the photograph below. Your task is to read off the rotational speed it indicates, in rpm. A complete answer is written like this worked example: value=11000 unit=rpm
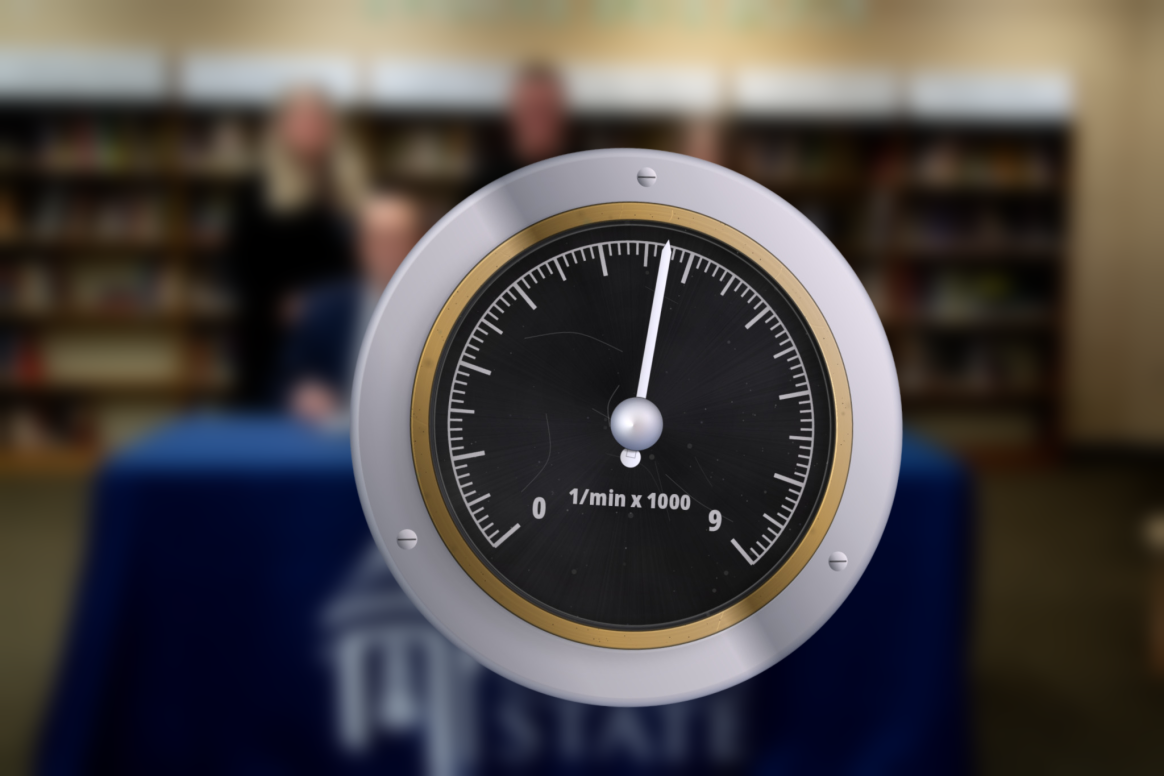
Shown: value=4700 unit=rpm
